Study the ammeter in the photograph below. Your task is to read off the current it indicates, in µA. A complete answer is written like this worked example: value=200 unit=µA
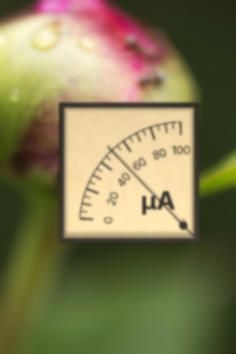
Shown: value=50 unit=µA
